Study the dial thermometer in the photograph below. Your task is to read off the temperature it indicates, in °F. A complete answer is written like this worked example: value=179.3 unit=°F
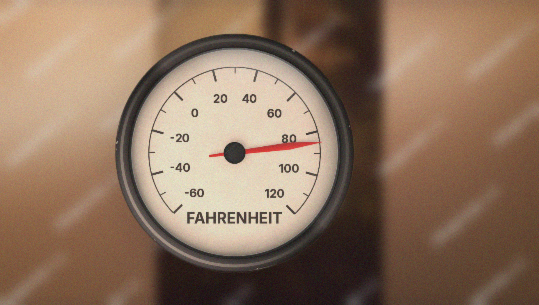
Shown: value=85 unit=°F
